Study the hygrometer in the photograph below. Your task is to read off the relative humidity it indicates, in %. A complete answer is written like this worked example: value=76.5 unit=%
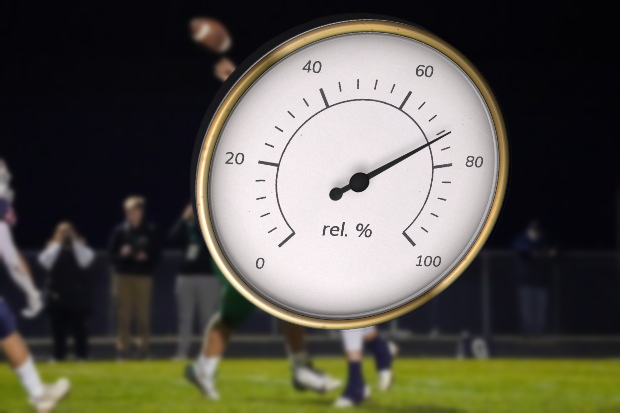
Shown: value=72 unit=%
